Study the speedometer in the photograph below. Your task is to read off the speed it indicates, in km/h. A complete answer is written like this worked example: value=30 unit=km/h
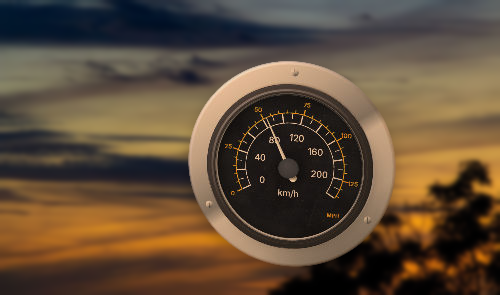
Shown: value=85 unit=km/h
